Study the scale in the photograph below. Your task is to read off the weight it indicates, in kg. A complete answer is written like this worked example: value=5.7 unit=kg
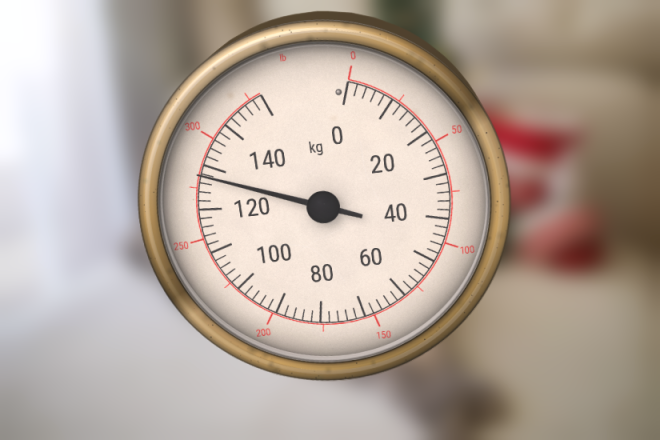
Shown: value=128 unit=kg
